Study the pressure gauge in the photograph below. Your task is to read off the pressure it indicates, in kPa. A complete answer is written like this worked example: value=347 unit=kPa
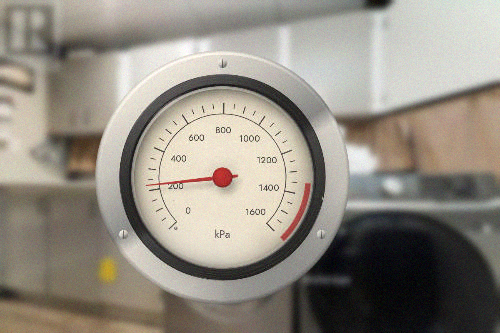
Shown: value=225 unit=kPa
